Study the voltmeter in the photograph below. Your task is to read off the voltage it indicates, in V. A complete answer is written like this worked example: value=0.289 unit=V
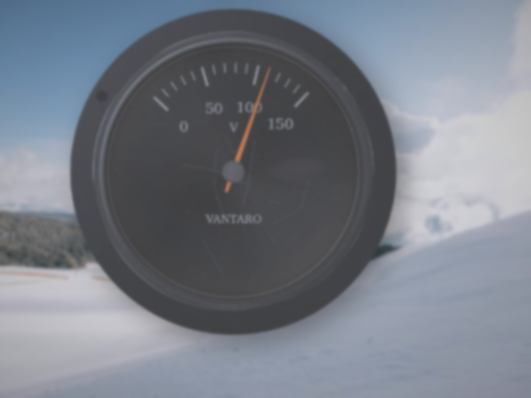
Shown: value=110 unit=V
